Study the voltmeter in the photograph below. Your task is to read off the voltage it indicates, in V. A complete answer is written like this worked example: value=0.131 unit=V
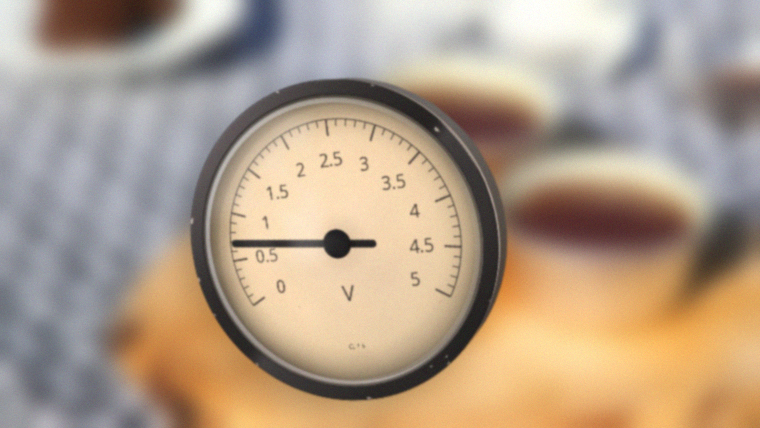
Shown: value=0.7 unit=V
